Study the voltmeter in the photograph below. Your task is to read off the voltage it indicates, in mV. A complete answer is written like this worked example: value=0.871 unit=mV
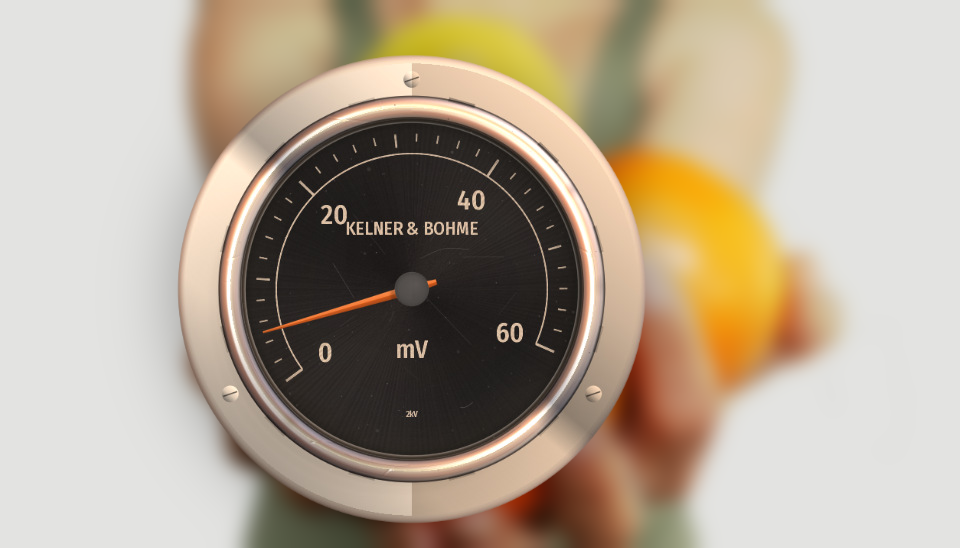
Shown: value=5 unit=mV
